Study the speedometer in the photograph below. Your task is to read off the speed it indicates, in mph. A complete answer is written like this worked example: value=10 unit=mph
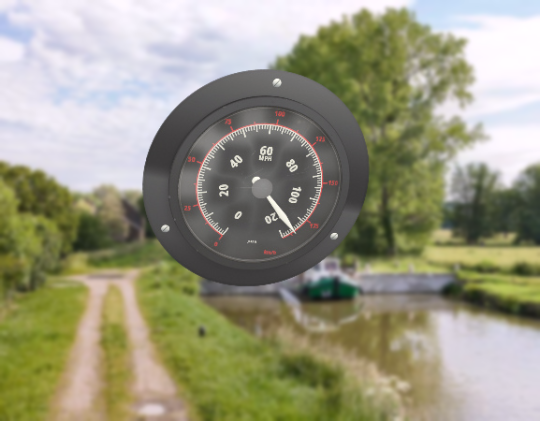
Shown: value=115 unit=mph
